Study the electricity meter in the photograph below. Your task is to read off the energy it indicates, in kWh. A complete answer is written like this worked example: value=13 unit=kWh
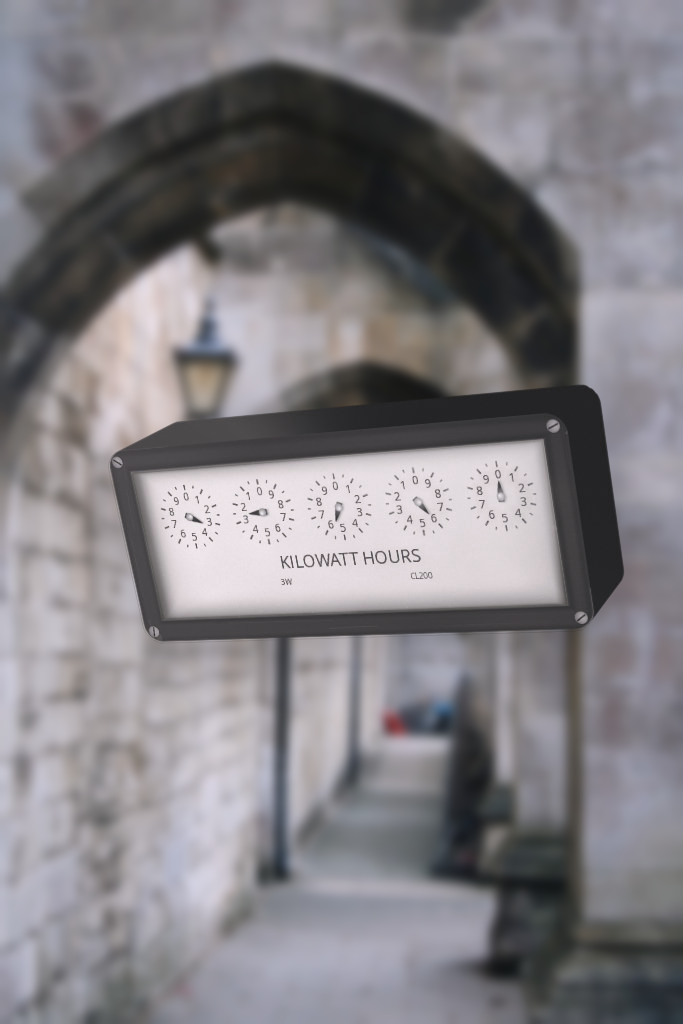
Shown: value=32560 unit=kWh
